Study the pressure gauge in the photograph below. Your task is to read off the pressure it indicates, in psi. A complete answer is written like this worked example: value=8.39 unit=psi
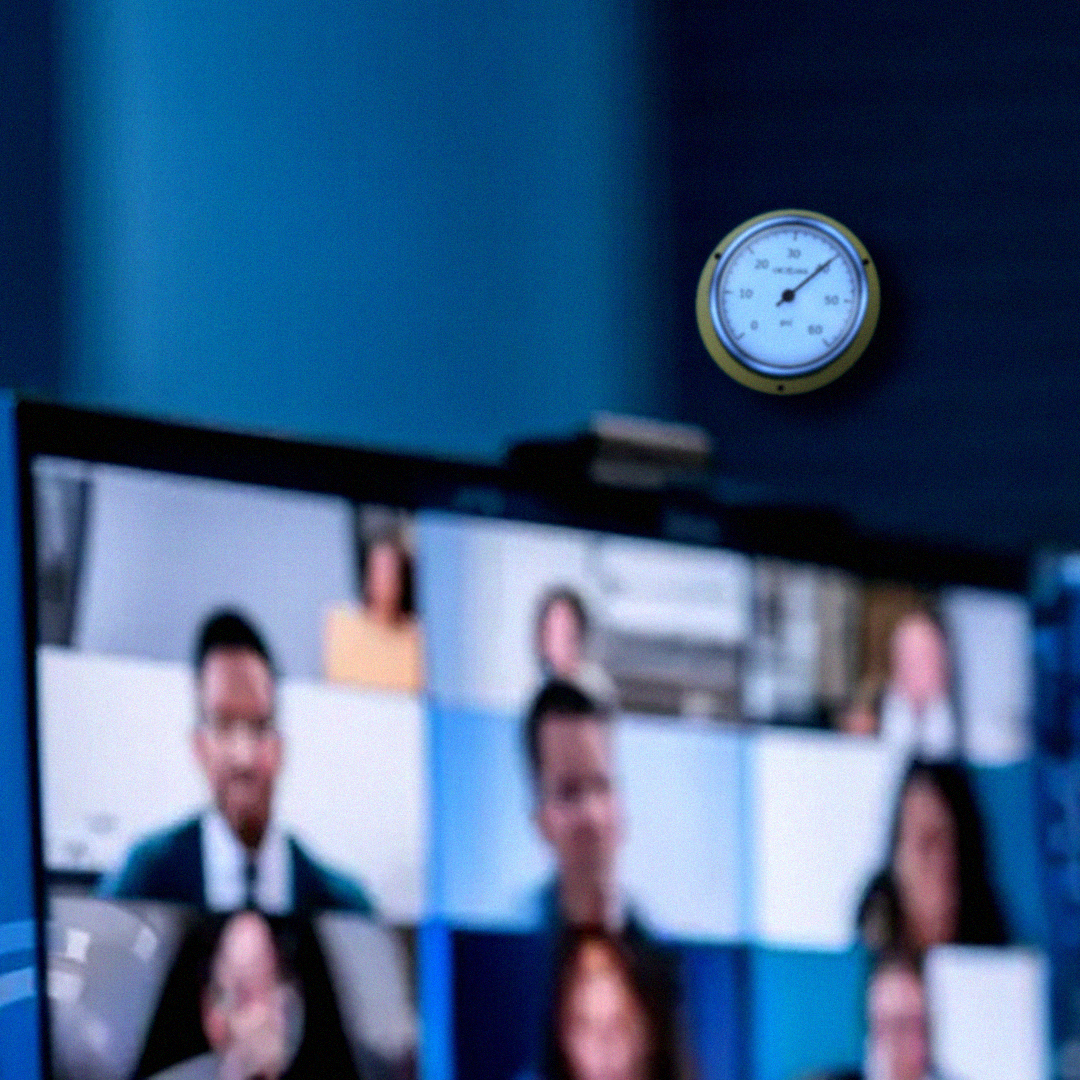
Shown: value=40 unit=psi
